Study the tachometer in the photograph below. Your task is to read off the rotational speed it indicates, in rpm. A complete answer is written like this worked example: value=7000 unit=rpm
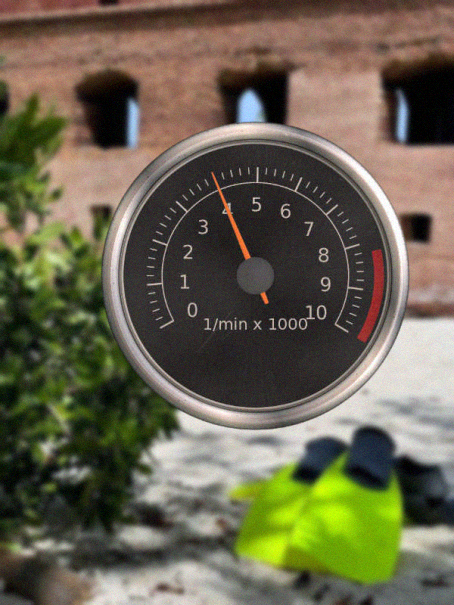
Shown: value=4000 unit=rpm
